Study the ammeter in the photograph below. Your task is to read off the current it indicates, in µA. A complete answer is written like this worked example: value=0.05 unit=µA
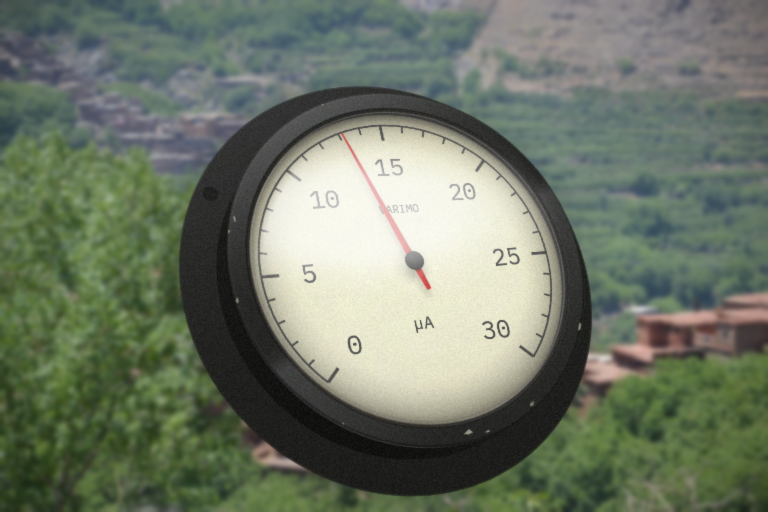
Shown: value=13 unit=µA
